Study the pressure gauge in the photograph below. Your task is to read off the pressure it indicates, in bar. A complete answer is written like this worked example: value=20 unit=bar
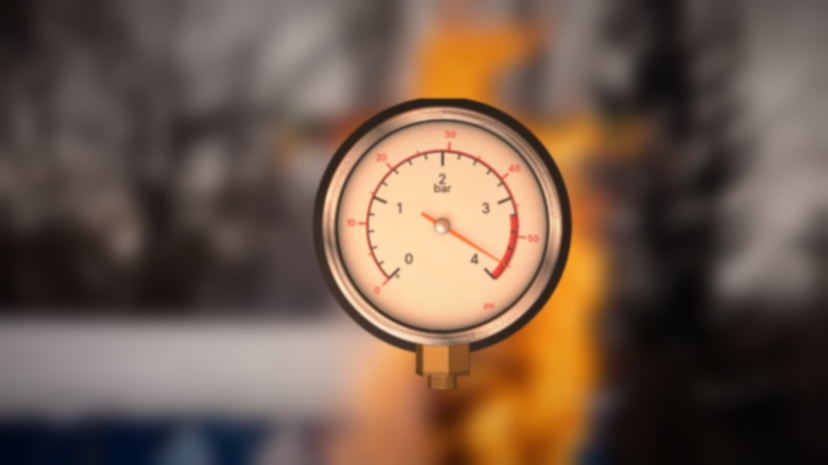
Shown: value=3.8 unit=bar
